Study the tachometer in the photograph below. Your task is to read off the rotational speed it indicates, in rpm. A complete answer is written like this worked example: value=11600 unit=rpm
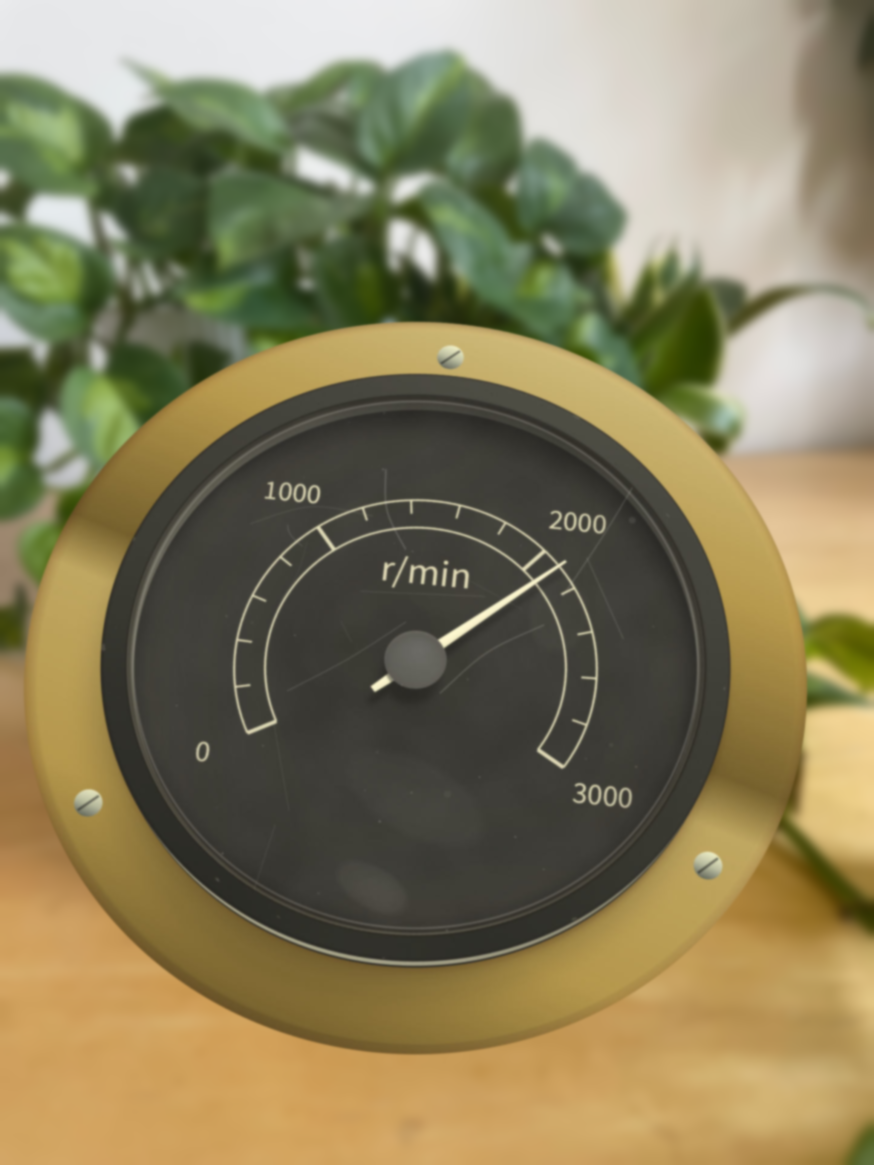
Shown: value=2100 unit=rpm
